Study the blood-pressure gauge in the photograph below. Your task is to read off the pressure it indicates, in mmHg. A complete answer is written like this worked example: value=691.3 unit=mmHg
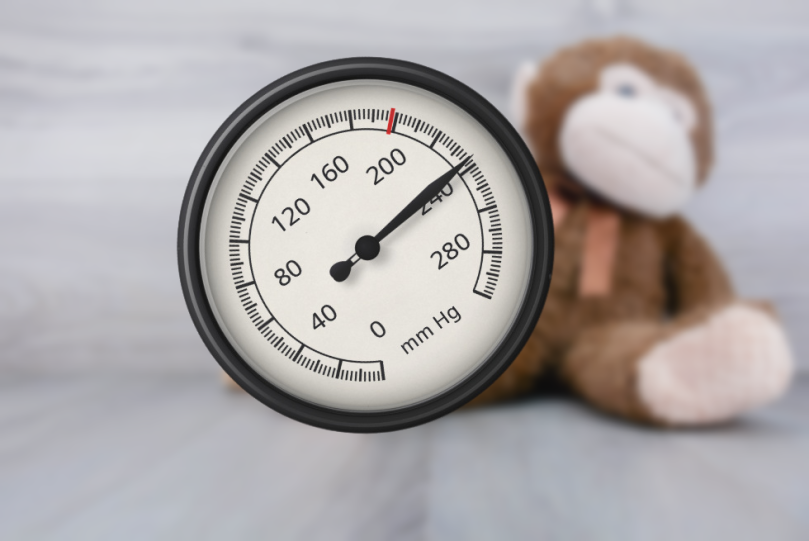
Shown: value=236 unit=mmHg
